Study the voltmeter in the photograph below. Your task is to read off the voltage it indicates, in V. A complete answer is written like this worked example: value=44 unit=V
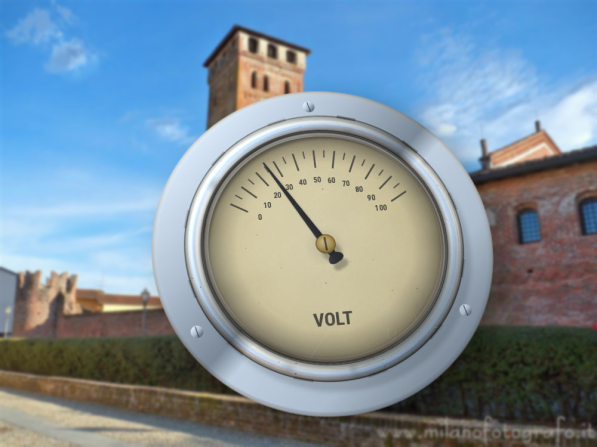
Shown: value=25 unit=V
